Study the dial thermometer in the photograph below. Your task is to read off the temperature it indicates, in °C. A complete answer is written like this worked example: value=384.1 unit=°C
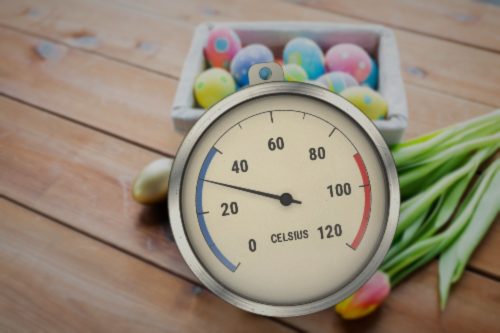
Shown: value=30 unit=°C
